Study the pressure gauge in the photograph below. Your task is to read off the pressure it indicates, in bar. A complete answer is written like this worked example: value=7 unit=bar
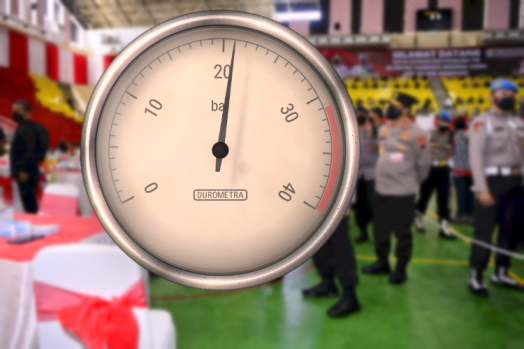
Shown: value=21 unit=bar
